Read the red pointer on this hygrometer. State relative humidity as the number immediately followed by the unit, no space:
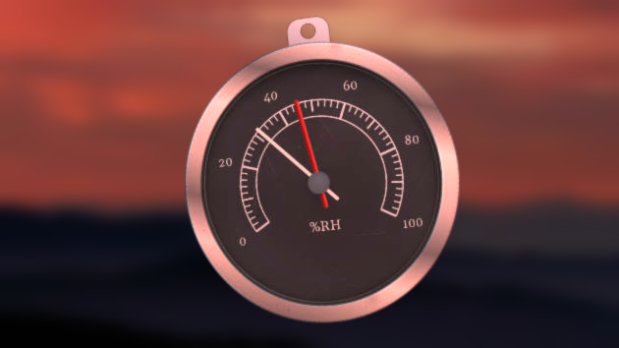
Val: 46%
